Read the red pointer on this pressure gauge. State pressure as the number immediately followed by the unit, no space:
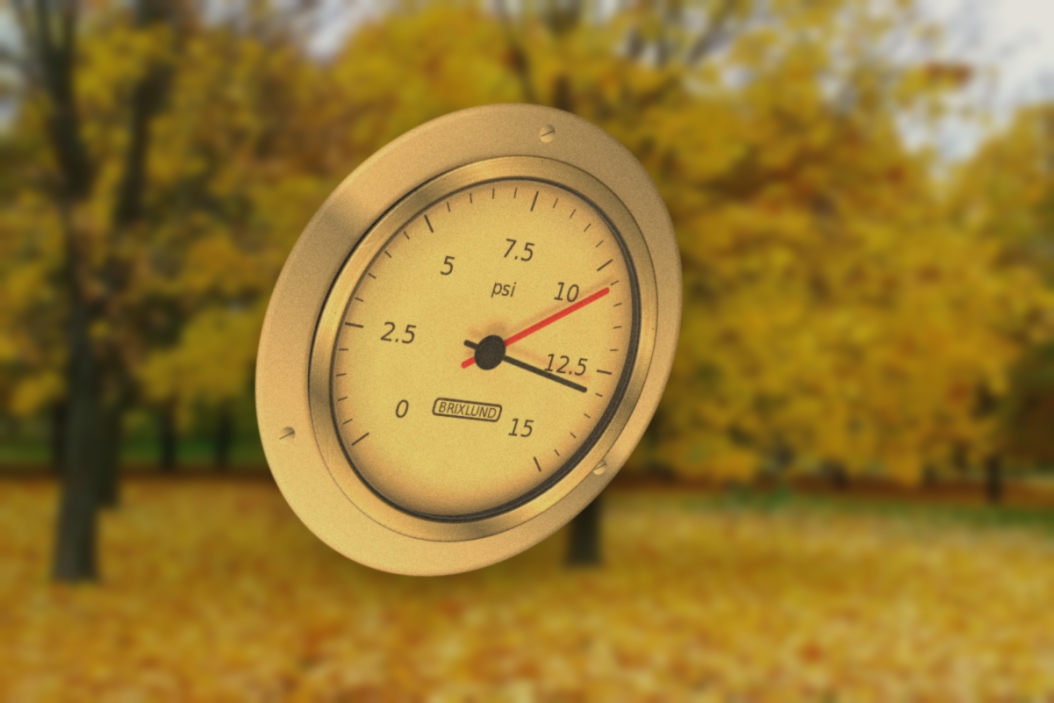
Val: 10.5psi
